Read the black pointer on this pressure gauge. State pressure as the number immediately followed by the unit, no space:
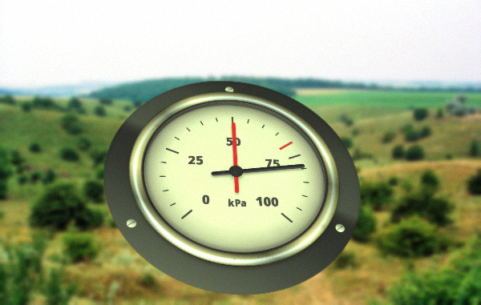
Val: 80kPa
